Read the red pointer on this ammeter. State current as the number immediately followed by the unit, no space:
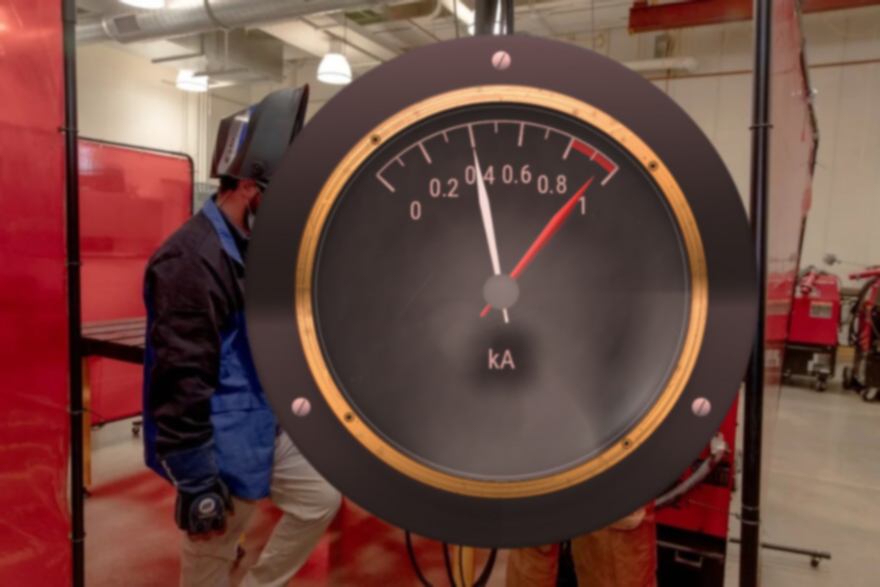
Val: 0.95kA
